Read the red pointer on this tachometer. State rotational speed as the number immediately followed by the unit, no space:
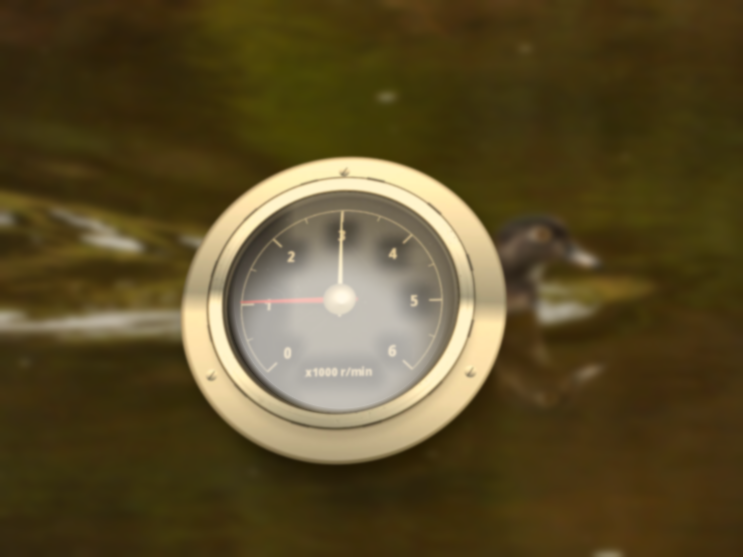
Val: 1000rpm
